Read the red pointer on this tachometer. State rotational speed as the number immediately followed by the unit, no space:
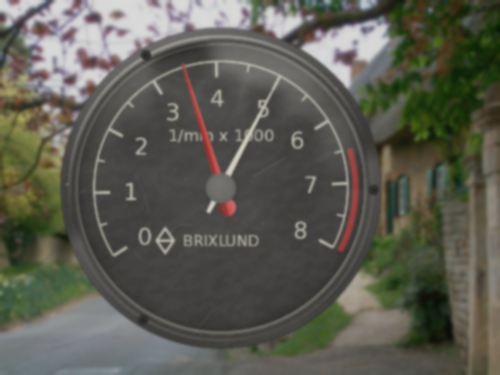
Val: 3500rpm
